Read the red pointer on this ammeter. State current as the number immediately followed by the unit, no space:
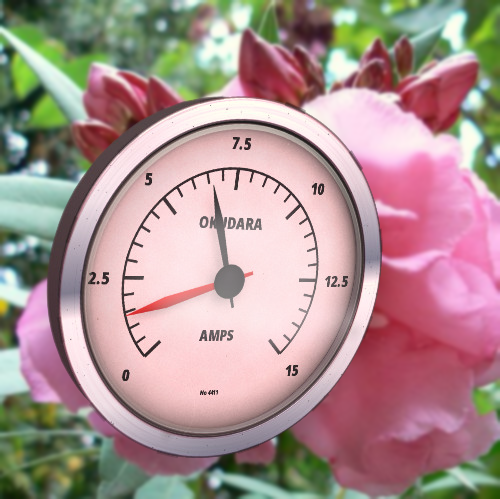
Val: 1.5A
